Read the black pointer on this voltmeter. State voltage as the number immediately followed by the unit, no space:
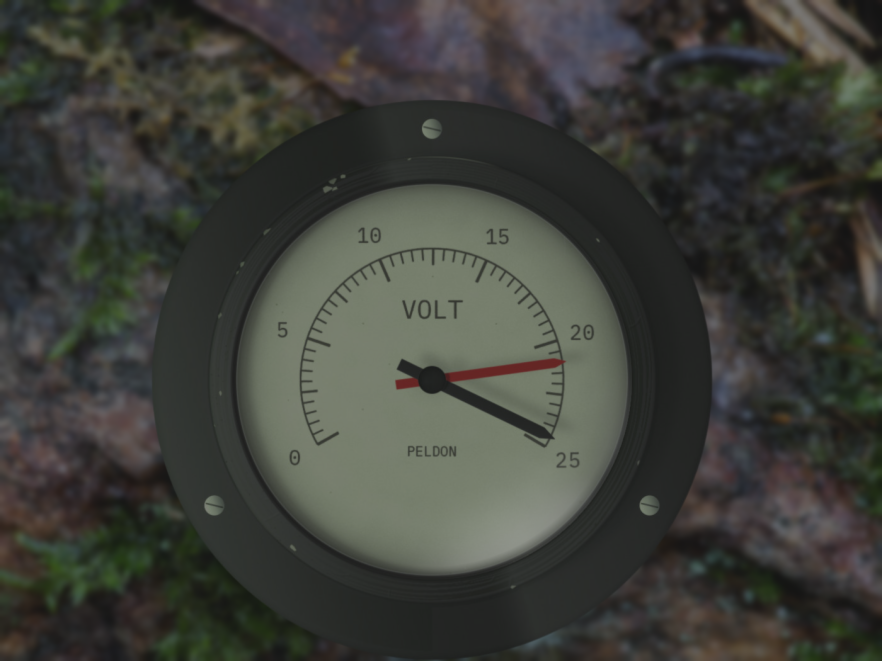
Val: 24.5V
